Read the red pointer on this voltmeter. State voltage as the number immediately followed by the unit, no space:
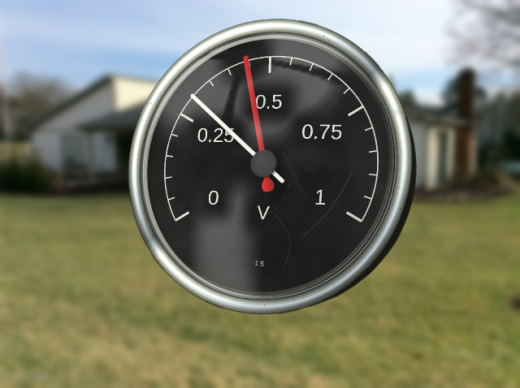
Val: 0.45V
